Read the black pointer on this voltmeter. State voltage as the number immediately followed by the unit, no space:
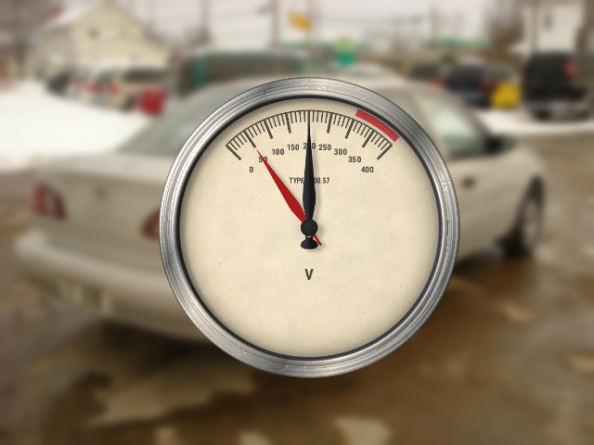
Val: 200V
